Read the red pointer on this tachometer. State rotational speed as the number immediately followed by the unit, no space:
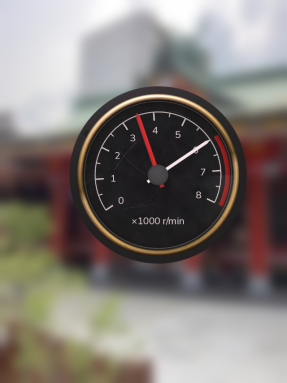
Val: 3500rpm
